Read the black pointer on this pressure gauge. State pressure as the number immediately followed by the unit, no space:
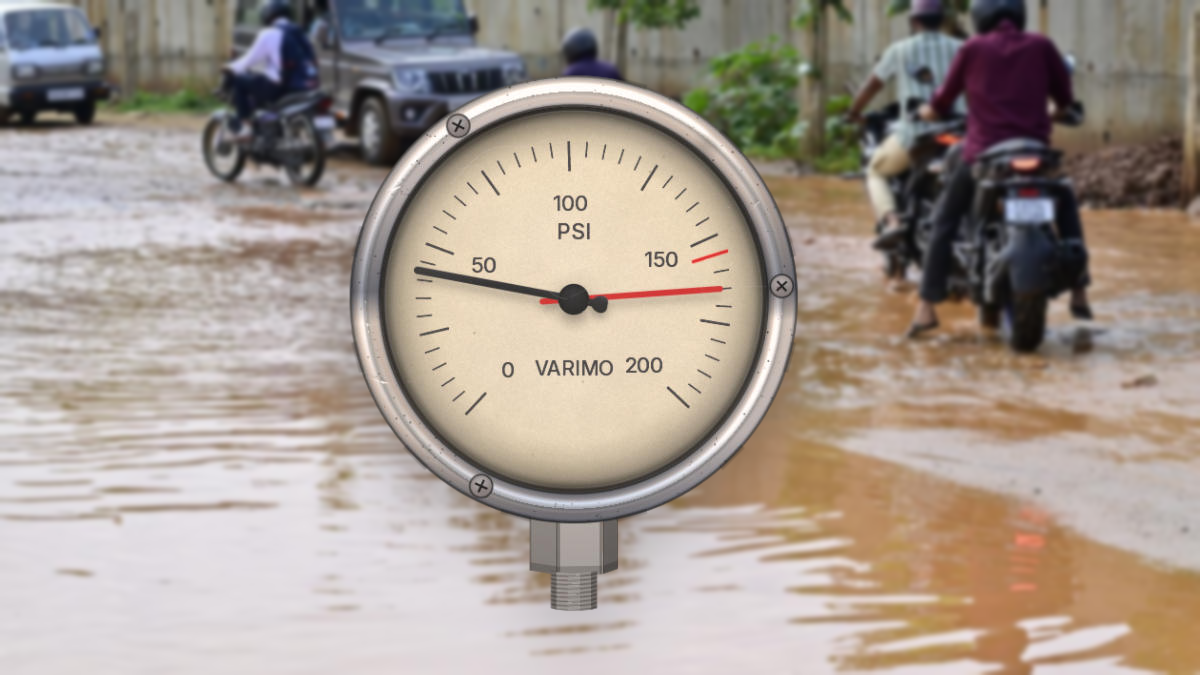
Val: 42.5psi
